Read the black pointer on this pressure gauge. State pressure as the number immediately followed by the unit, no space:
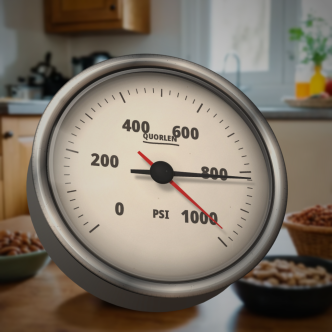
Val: 820psi
